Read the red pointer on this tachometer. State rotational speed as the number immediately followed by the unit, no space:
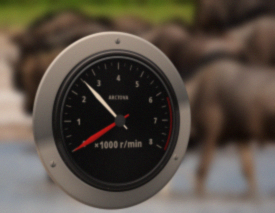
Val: 0rpm
